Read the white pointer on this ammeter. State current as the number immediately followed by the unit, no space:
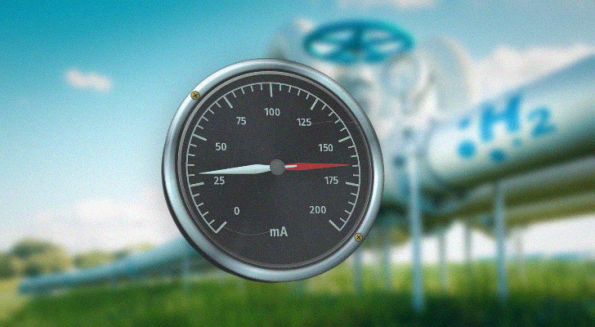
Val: 30mA
